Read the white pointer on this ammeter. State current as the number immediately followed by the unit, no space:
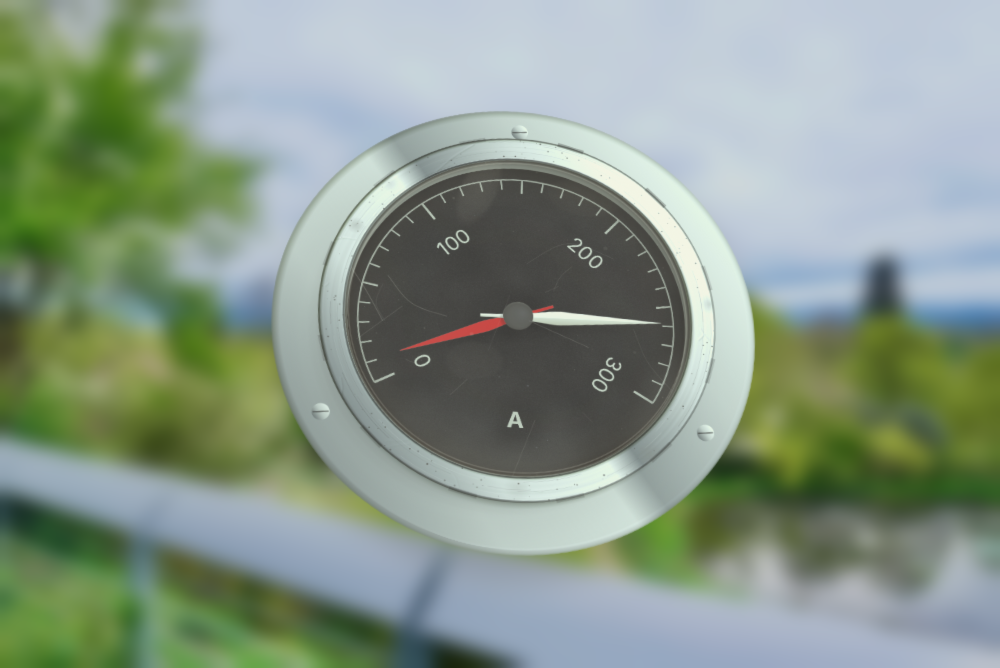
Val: 260A
